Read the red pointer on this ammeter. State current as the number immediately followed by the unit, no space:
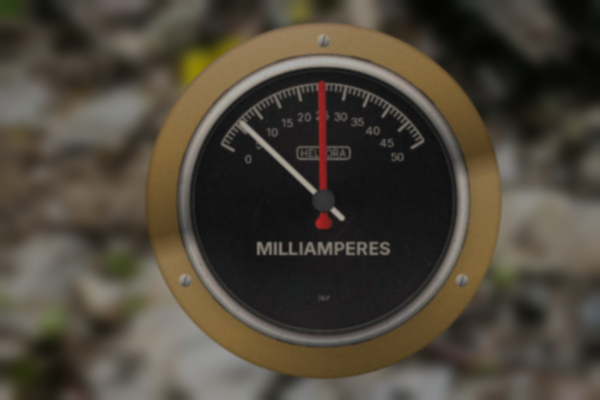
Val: 25mA
